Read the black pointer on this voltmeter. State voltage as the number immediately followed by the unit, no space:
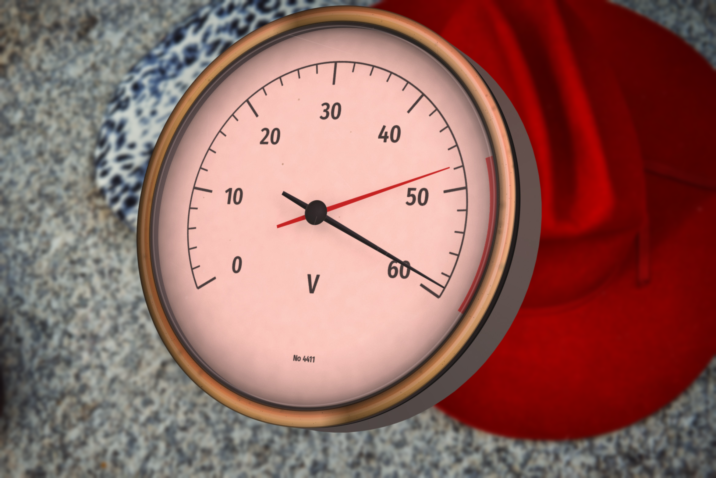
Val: 59V
